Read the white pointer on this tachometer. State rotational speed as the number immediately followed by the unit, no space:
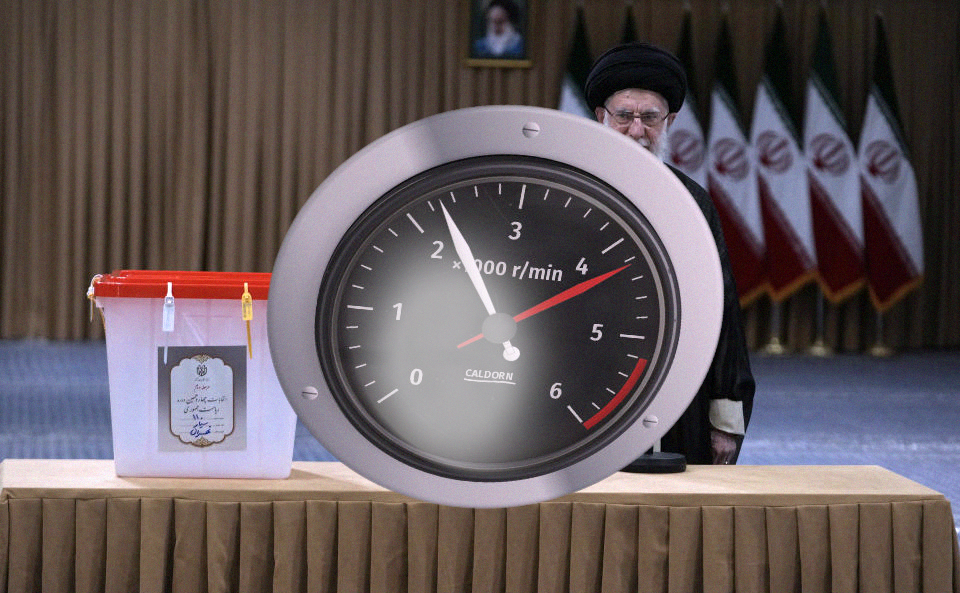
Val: 2300rpm
